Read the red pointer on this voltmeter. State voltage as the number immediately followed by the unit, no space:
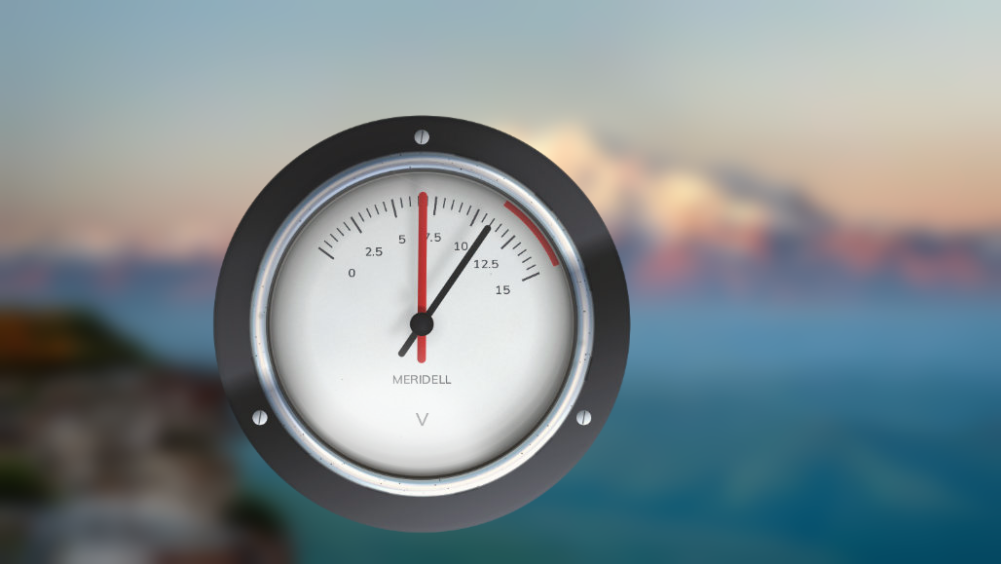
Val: 6.75V
